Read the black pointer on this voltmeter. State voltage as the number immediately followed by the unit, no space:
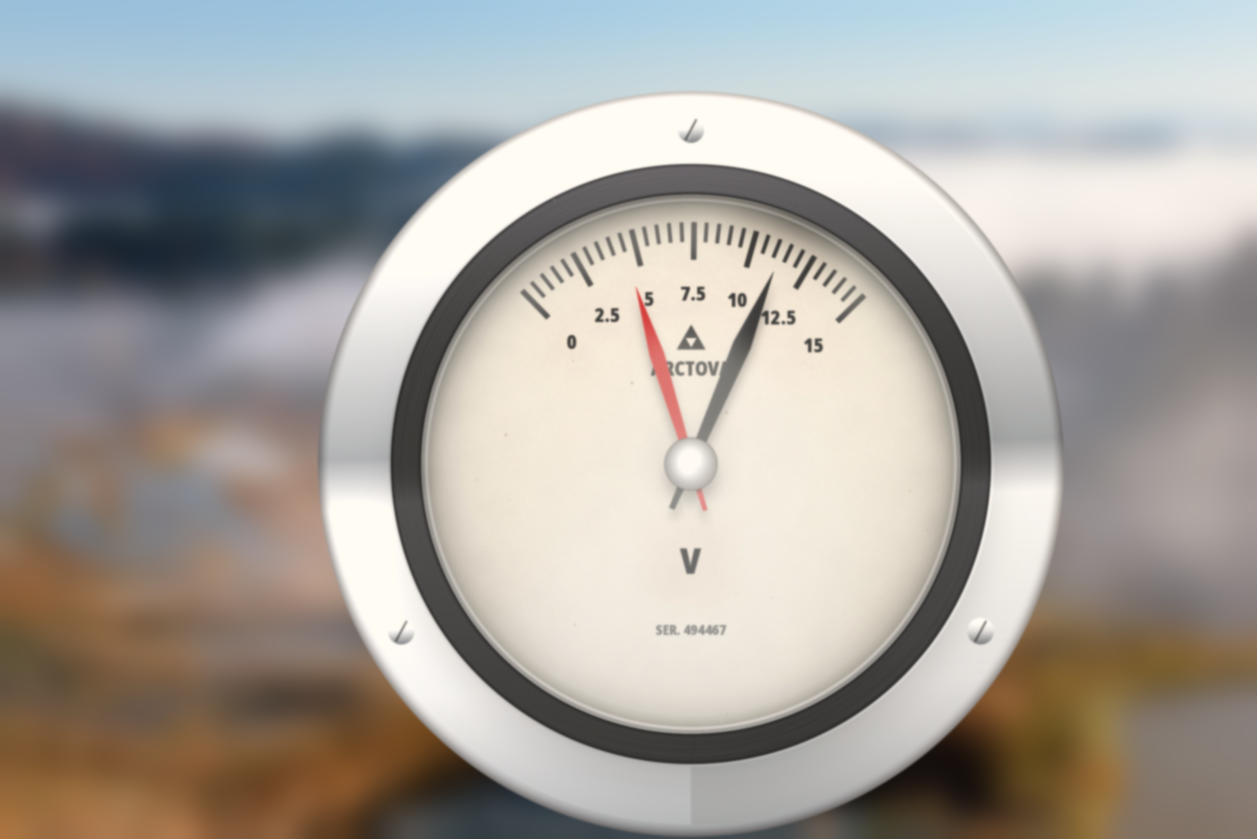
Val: 11.25V
